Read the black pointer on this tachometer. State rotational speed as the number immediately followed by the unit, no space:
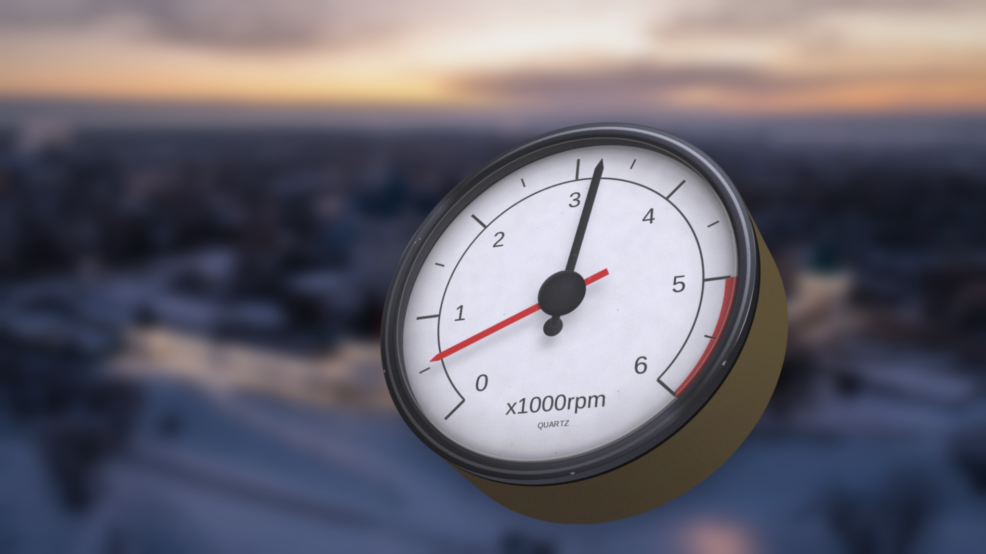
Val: 3250rpm
